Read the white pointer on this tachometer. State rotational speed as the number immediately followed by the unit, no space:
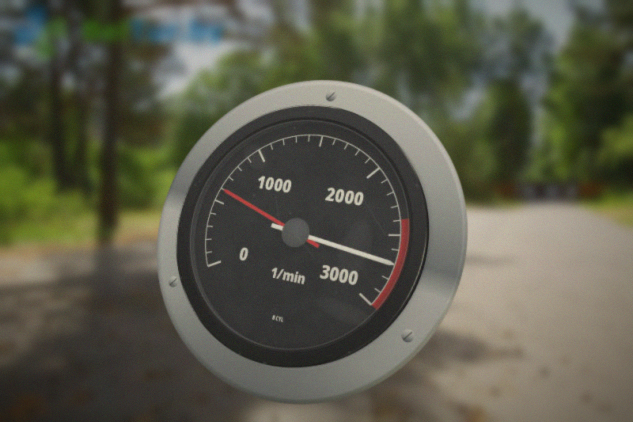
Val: 2700rpm
